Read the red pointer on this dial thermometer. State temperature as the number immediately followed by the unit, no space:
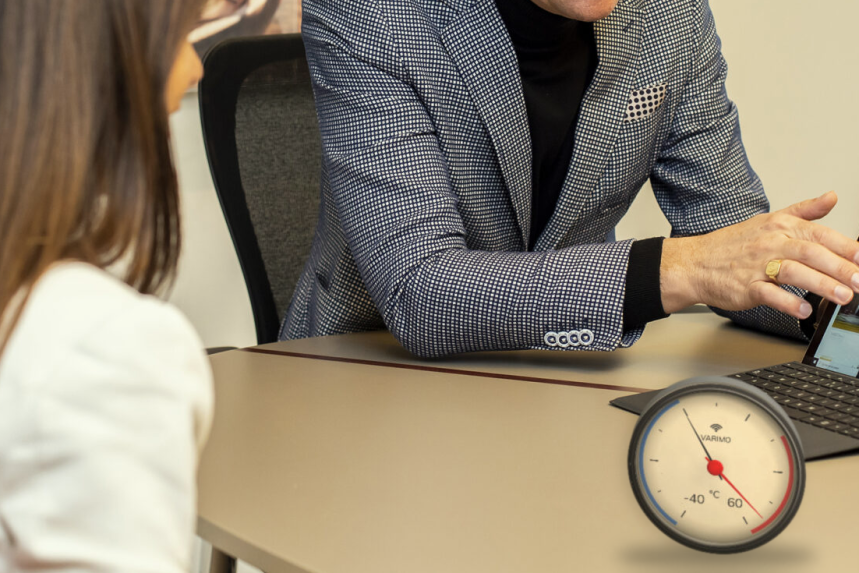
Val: 55°C
